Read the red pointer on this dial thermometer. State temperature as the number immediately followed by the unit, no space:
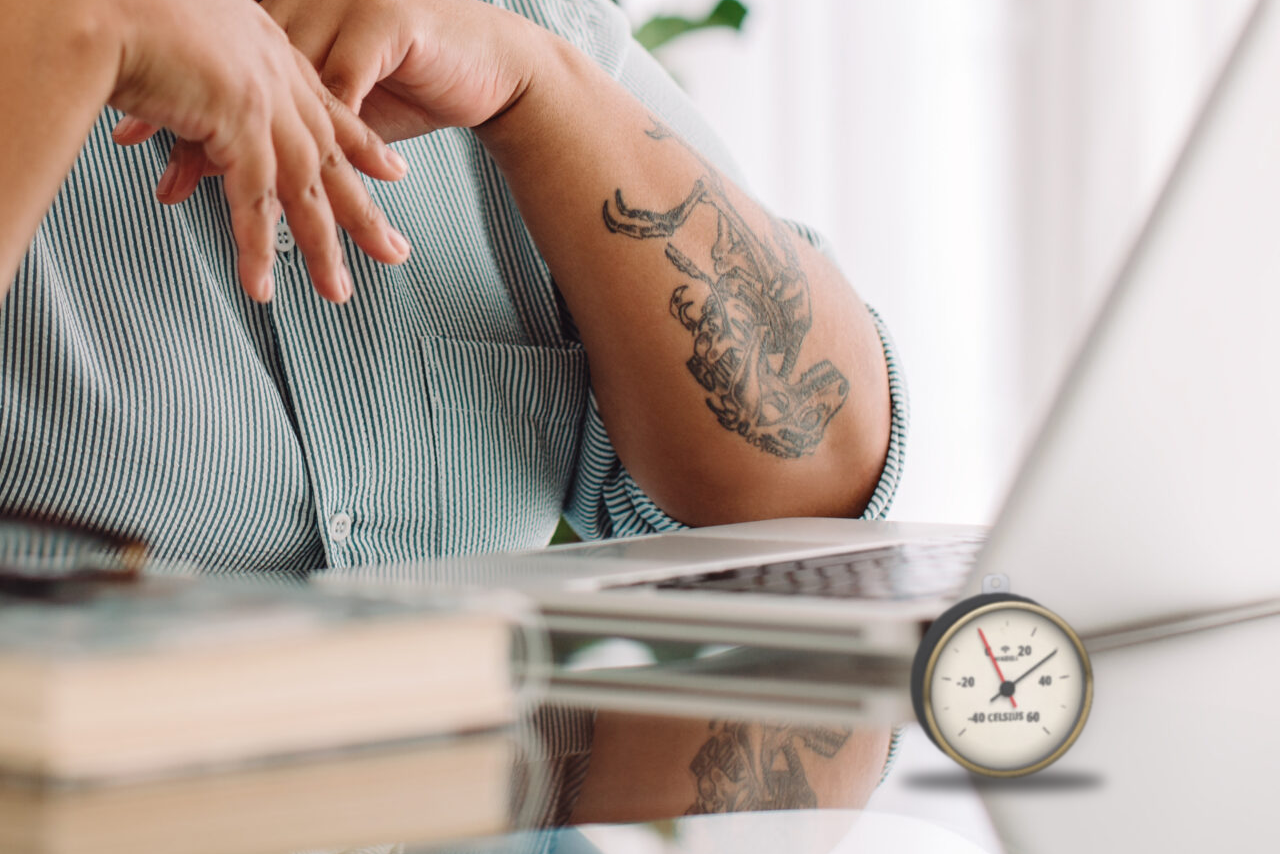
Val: 0°C
